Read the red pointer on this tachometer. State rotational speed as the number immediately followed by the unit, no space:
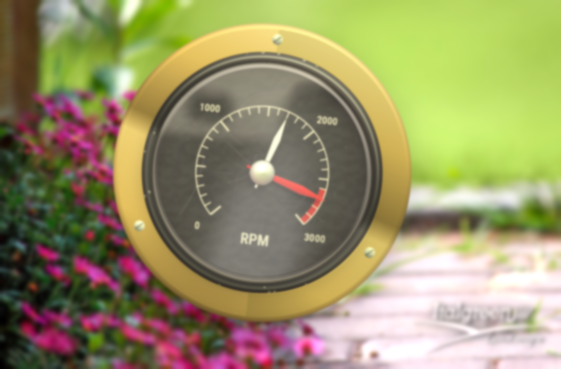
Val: 2700rpm
